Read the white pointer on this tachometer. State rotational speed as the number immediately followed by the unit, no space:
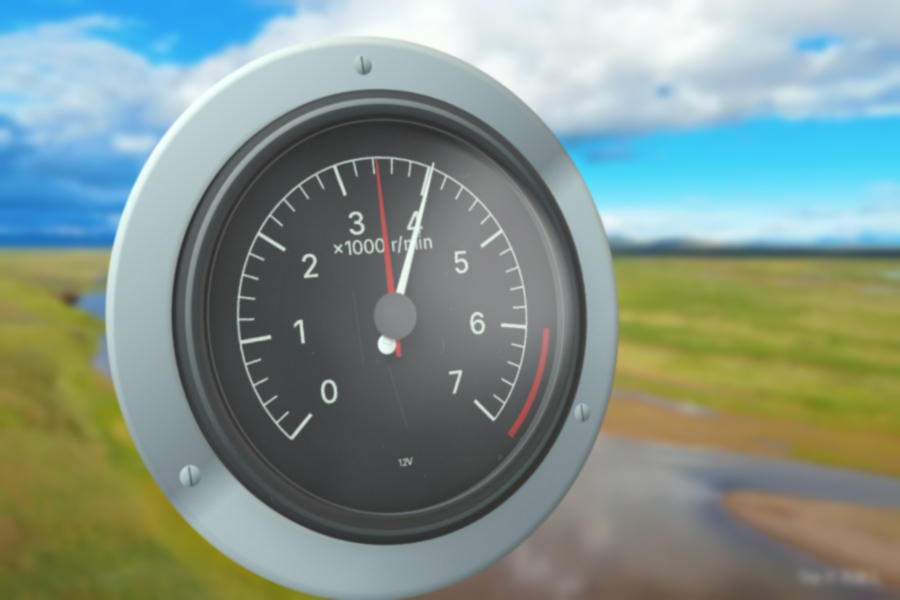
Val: 4000rpm
